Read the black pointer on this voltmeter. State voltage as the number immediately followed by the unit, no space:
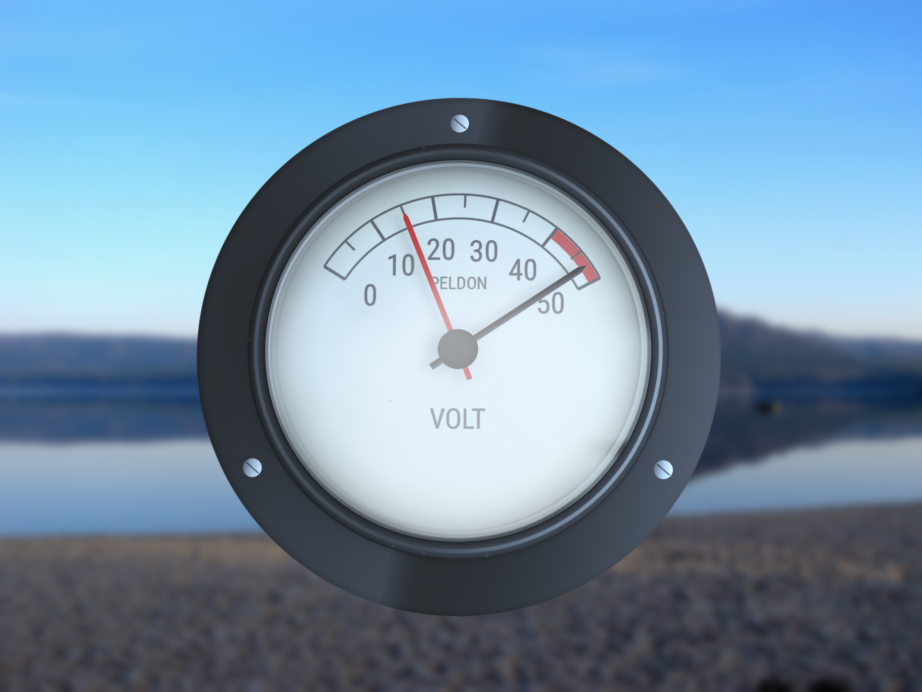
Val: 47.5V
